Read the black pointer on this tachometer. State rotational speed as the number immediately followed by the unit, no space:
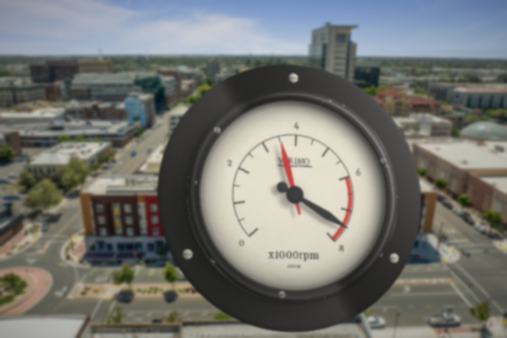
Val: 7500rpm
